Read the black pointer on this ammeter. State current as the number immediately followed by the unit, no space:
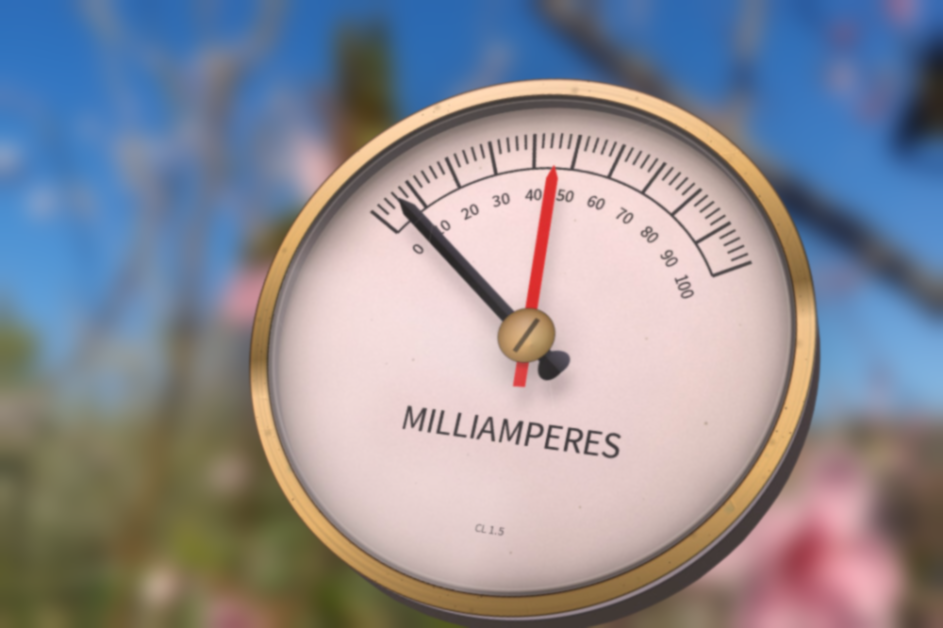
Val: 6mA
